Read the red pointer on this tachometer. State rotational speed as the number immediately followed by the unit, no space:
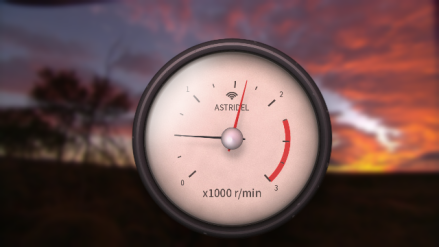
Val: 1625rpm
